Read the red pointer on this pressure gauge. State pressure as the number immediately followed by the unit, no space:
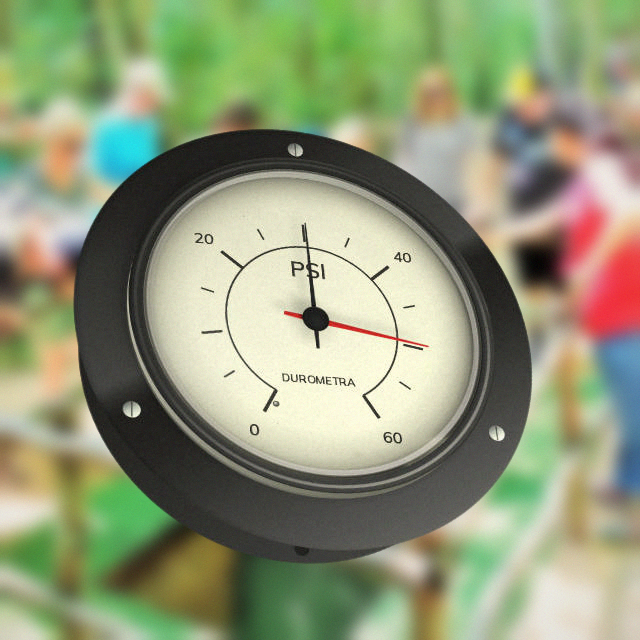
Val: 50psi
